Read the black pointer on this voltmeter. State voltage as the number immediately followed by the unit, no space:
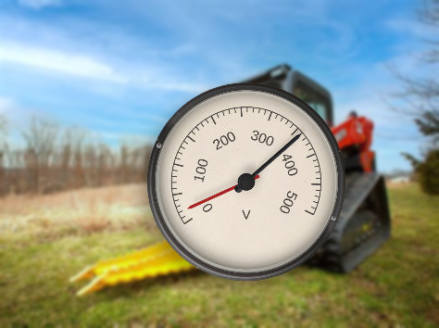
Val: 360V
